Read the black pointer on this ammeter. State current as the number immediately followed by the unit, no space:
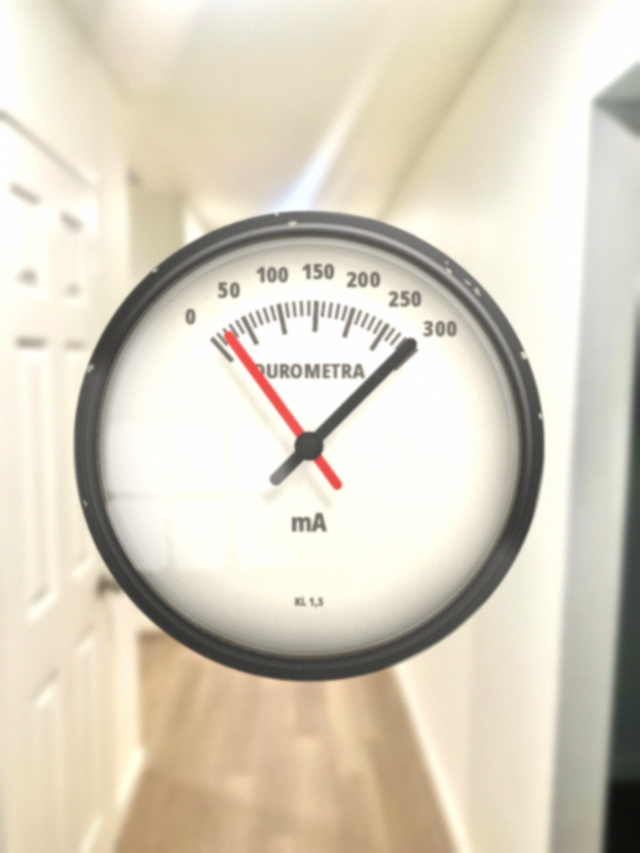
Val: 290mA
